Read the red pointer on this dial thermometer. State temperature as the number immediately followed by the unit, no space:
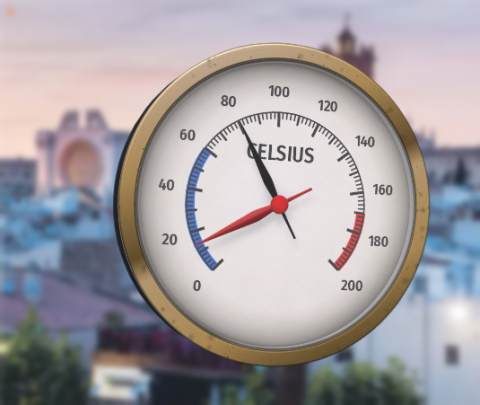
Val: 14°C
